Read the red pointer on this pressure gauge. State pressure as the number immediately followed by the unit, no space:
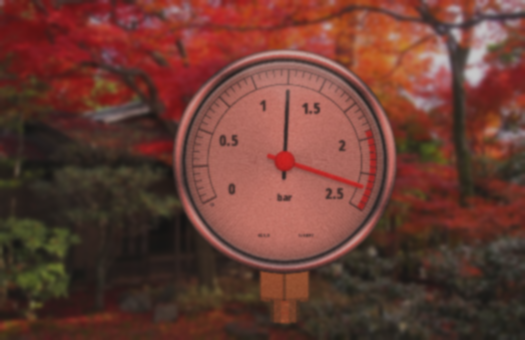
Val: 2.35bar
